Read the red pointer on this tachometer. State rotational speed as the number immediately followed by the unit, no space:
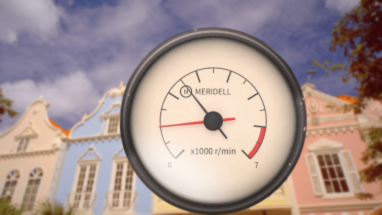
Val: 1000rpm
